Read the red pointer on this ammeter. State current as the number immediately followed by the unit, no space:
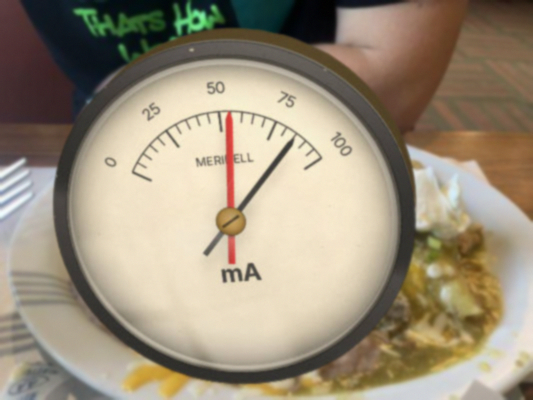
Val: 55mA
